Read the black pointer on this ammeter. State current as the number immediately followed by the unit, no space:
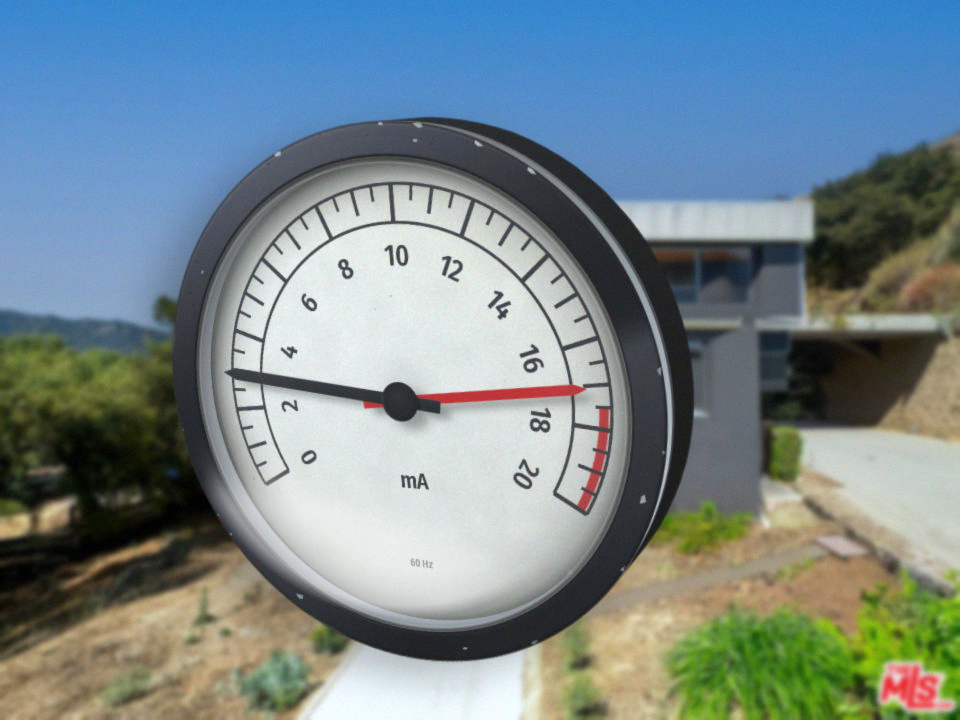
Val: 3mA
